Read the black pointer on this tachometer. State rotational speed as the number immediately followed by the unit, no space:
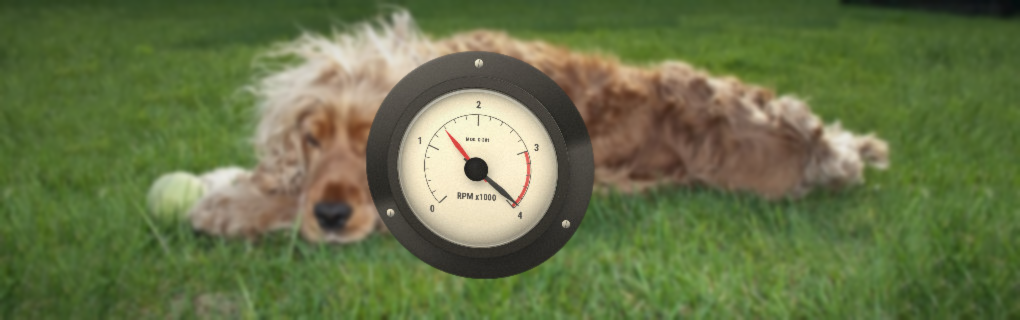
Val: 3900rpm
